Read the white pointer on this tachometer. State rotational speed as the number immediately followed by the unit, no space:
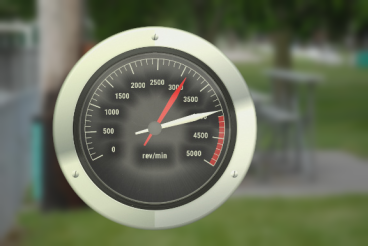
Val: 4000rpm
